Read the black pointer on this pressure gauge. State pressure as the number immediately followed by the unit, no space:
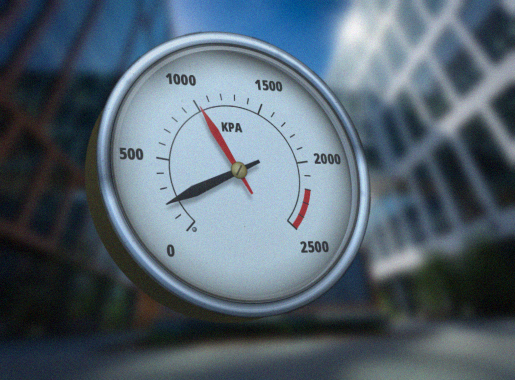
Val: 200kPa
